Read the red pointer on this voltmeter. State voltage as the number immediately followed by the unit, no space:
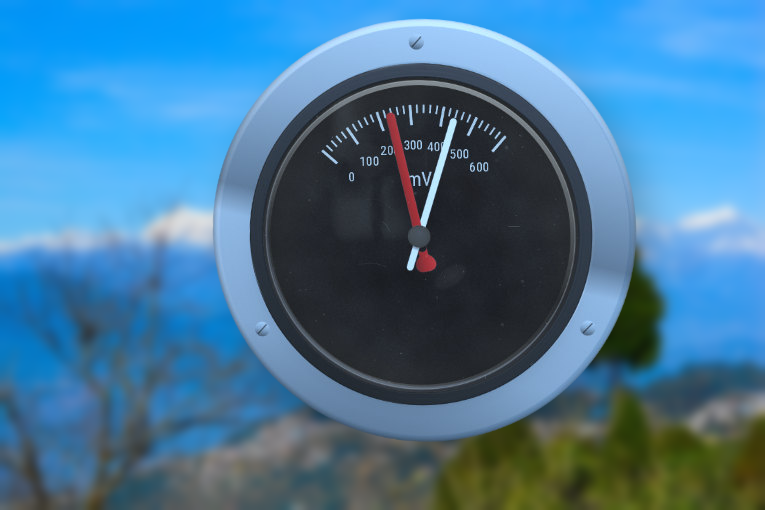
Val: 240mV
